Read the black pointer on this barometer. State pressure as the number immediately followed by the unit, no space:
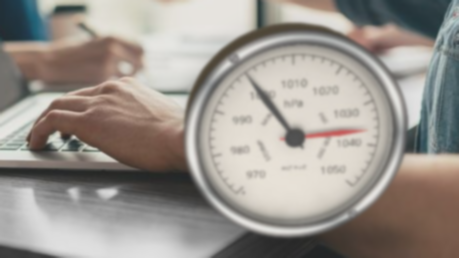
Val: 1000hPa
